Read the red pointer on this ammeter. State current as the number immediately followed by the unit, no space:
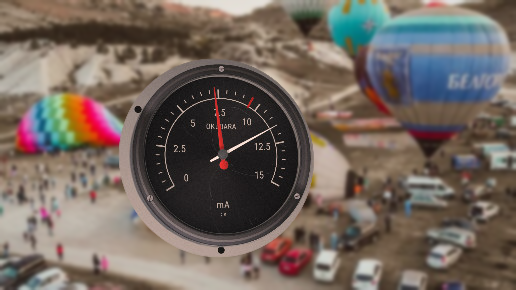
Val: 7.25mA
